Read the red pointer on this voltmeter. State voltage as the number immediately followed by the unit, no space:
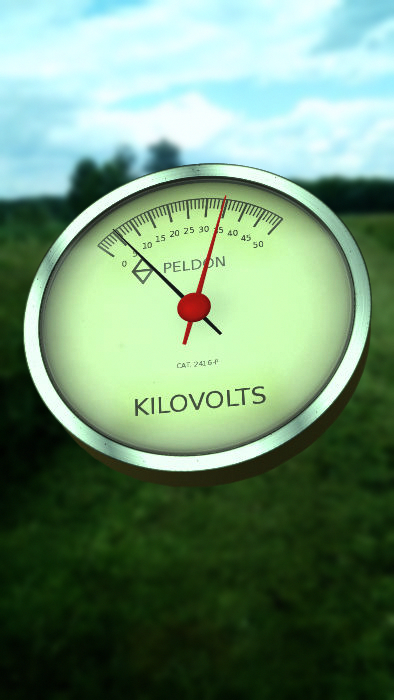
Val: 35kV
